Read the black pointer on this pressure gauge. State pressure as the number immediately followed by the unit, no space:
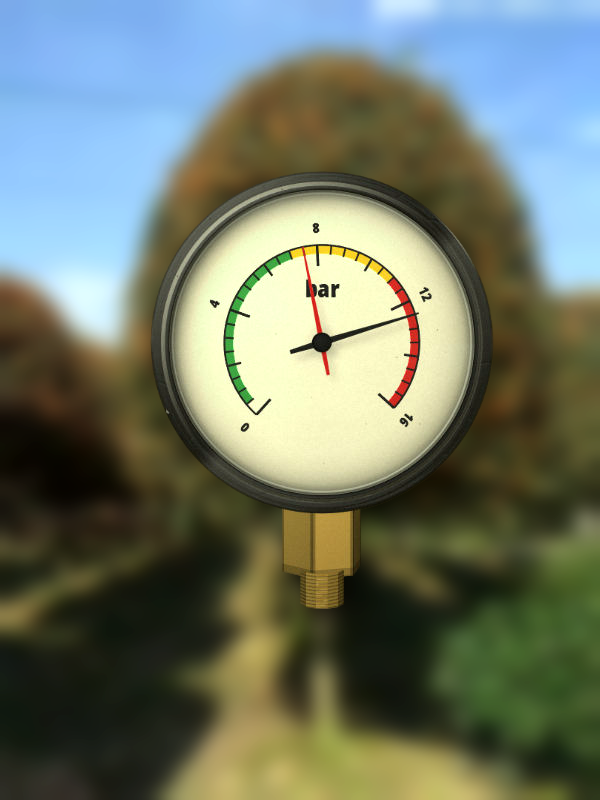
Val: 12.5bar
